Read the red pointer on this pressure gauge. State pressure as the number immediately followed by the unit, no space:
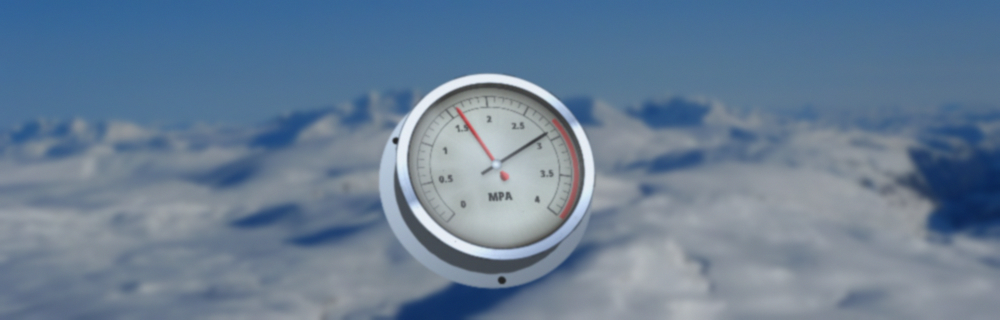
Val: 1.6MPa
